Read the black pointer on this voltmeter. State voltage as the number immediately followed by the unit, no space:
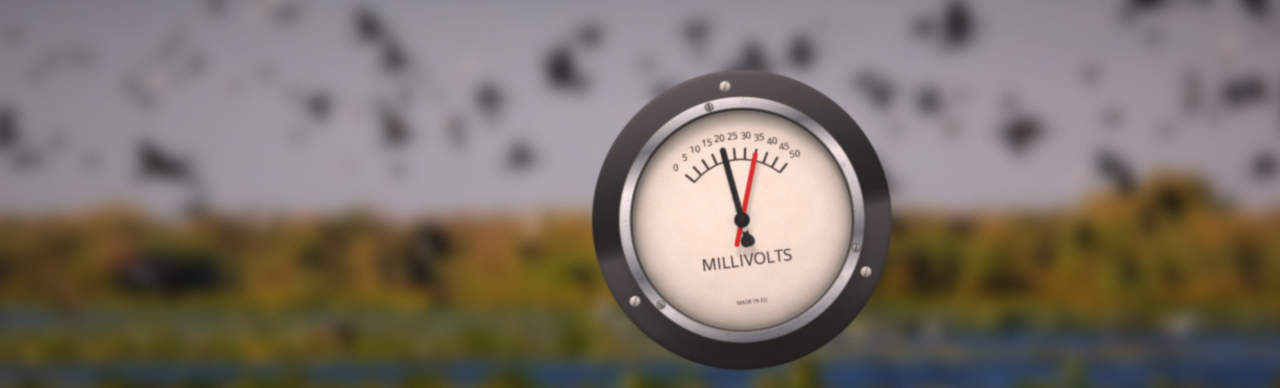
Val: 20mV
